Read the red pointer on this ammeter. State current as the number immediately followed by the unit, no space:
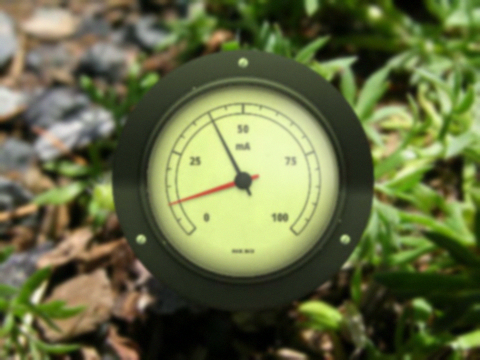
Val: 10mA
